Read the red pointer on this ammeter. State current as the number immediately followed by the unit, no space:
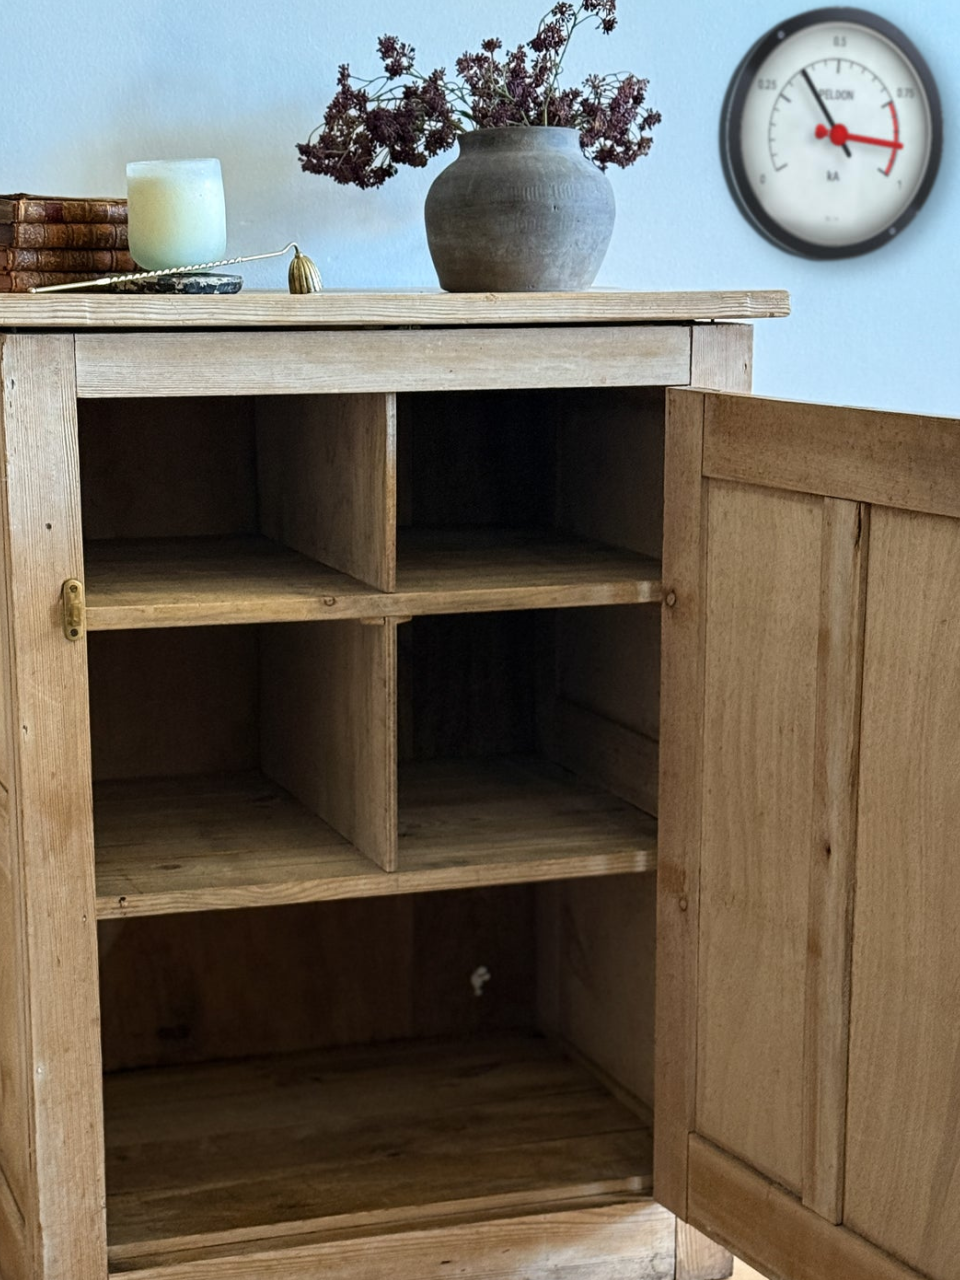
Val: 0.9kA
